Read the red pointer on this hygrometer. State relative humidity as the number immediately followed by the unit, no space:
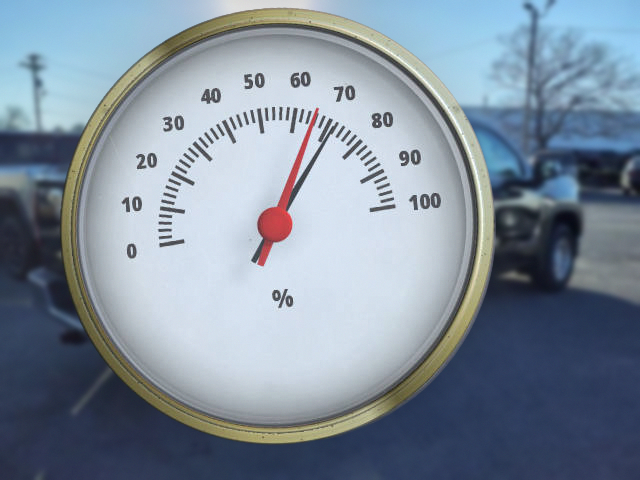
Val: 66%
